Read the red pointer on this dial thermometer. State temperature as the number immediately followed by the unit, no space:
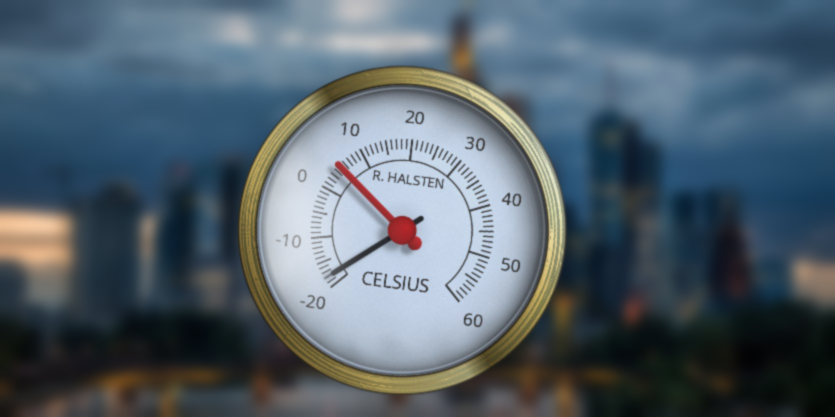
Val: 5°C
